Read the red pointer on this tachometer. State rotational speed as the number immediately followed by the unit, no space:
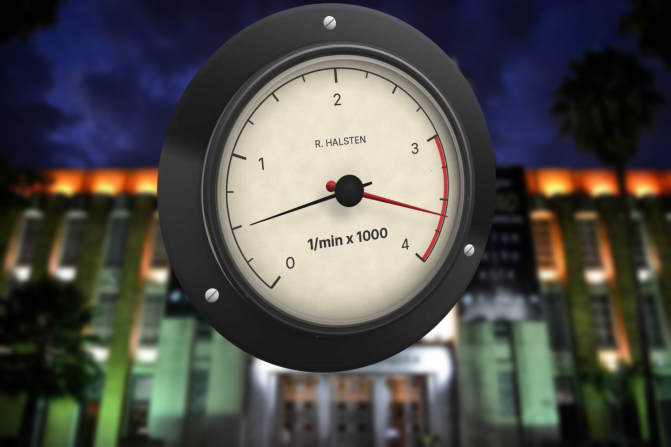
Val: 3625rpm
